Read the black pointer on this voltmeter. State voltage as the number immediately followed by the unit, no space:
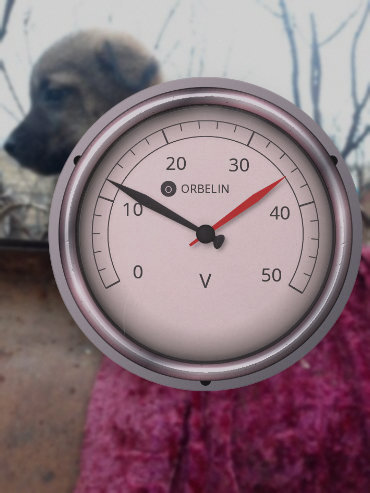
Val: 12V
